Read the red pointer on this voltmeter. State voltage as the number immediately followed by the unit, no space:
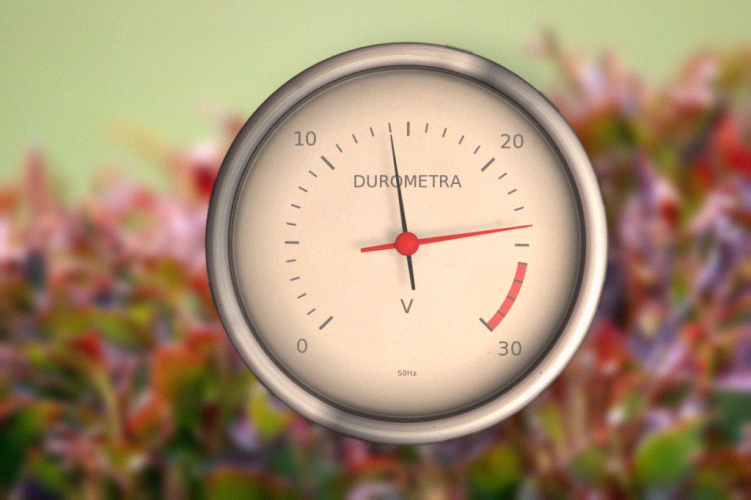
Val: 24V
